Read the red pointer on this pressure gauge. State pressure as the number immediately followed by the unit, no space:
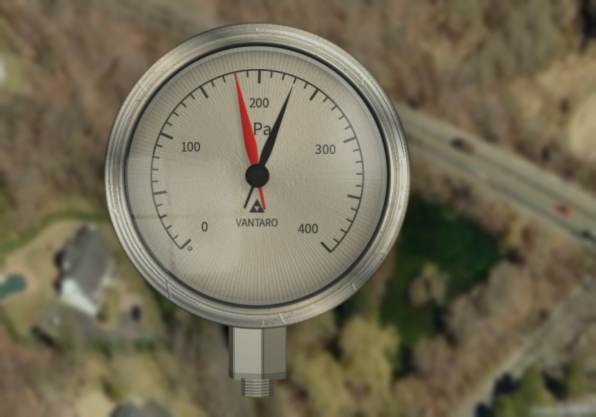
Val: 180kPa
